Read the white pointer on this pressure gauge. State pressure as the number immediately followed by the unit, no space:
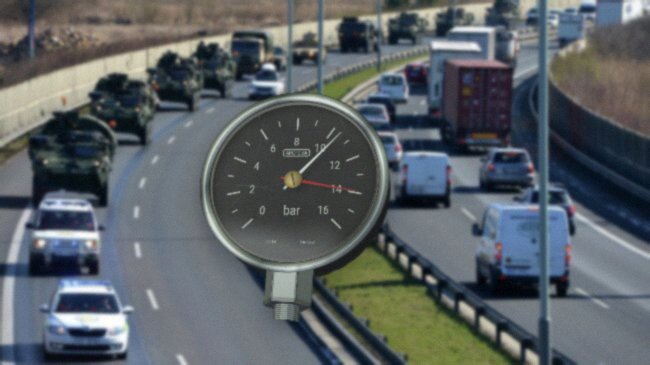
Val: 10.5bar
